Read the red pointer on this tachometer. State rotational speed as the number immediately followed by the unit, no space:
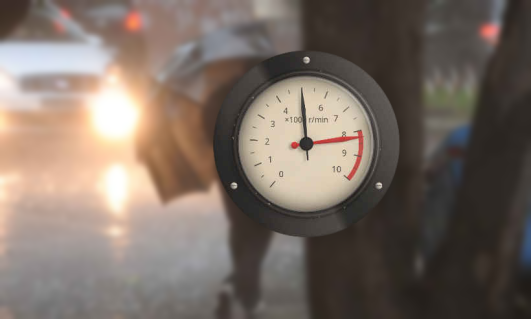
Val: 8250rpm
